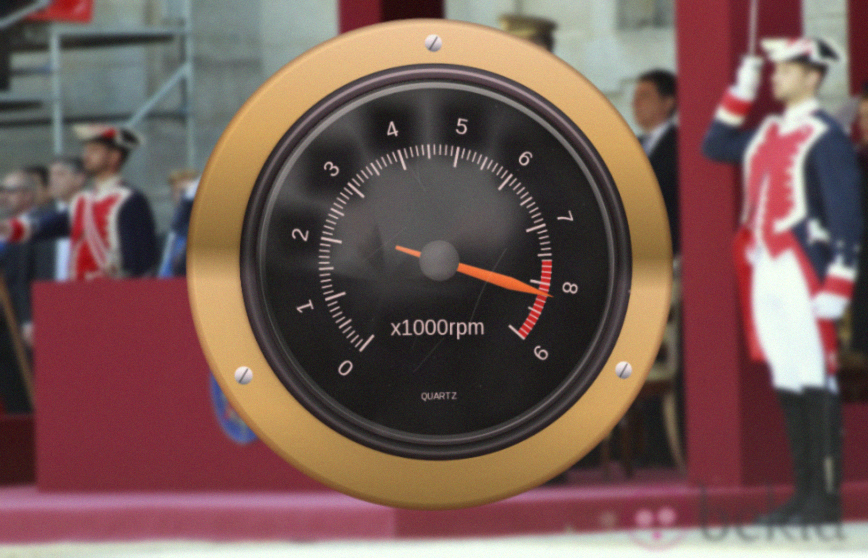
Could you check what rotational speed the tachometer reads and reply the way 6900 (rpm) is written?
8200 (rpm)
